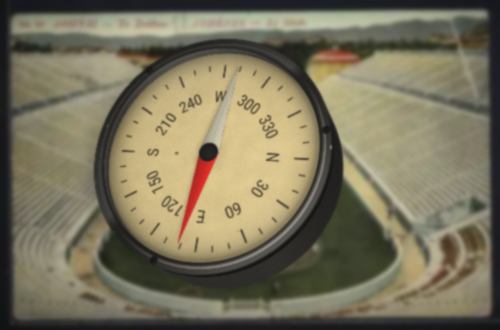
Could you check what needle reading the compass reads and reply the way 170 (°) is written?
100 (°)
